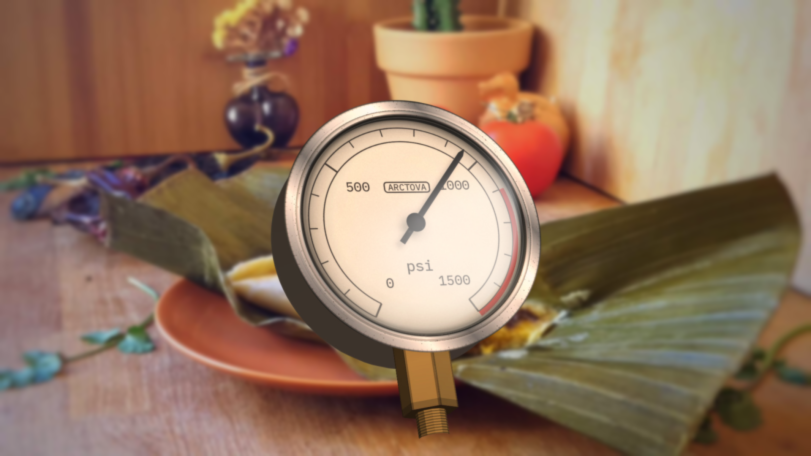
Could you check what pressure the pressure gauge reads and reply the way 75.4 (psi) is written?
950 (psi)
